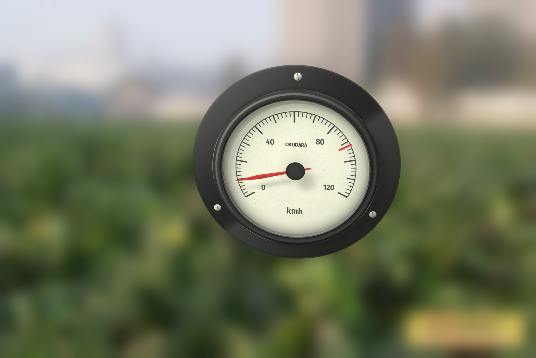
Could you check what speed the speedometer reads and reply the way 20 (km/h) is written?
10 (km/h)
